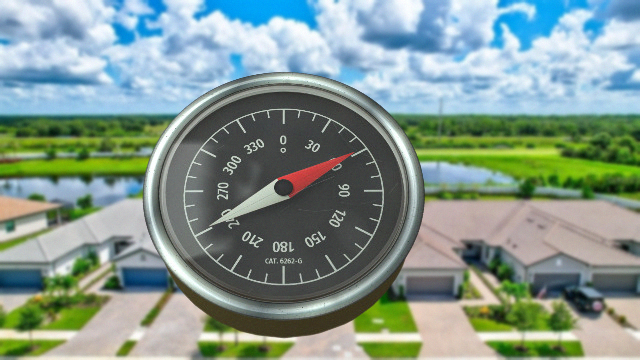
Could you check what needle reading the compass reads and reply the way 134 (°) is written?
60 (°)
